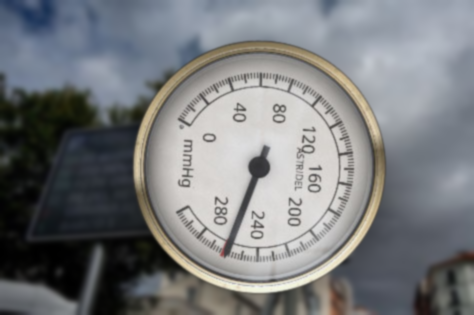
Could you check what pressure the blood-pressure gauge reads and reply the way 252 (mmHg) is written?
260 (mmHg)
